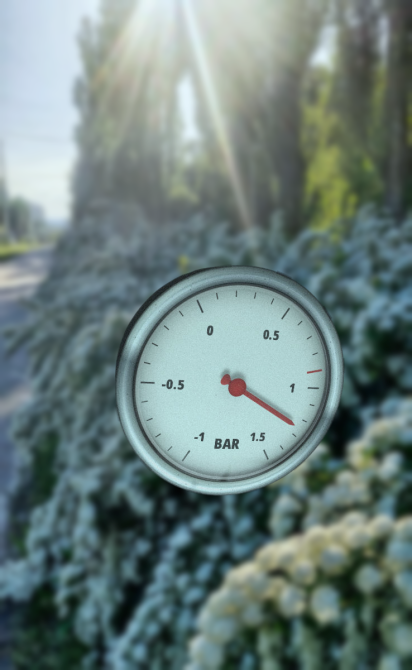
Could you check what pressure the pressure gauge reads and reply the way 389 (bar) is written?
1.25 (bar)
